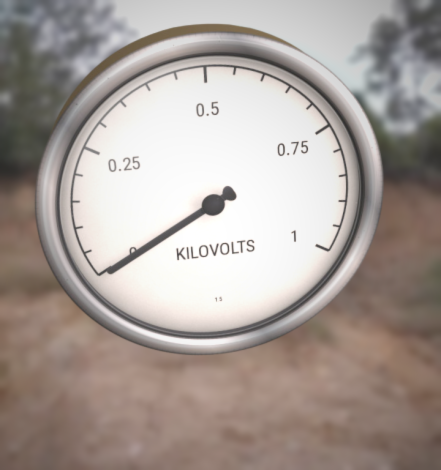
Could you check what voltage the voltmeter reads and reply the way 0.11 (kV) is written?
0 (kV)
